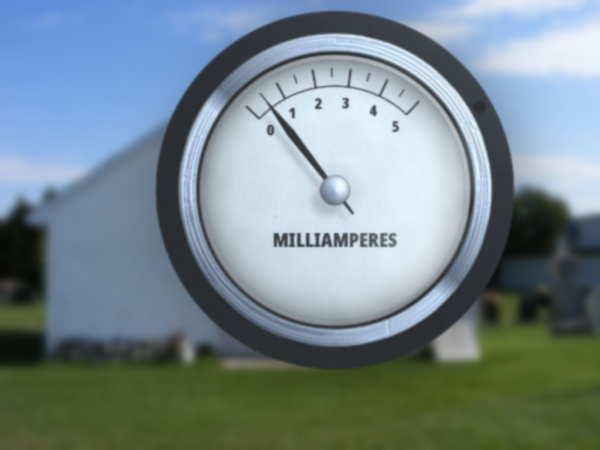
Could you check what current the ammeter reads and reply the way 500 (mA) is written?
0.5 (mA)
